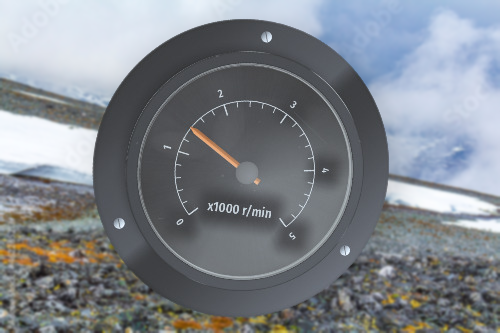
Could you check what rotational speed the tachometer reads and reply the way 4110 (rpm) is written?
1400 (rpm)
